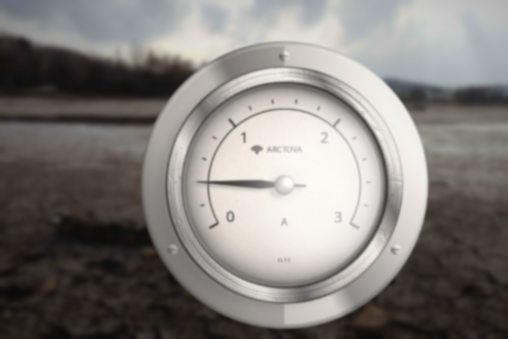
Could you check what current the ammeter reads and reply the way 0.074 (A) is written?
0.4 (A)
